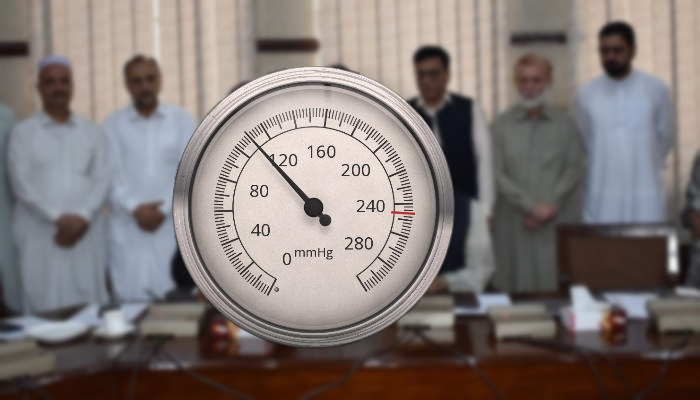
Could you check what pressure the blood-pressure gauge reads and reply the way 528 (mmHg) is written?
110 (mmHg)
